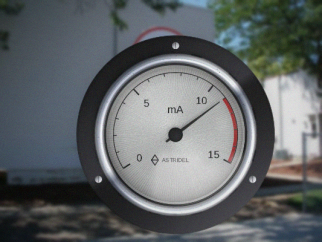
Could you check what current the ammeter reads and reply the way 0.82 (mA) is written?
11 (mA)
